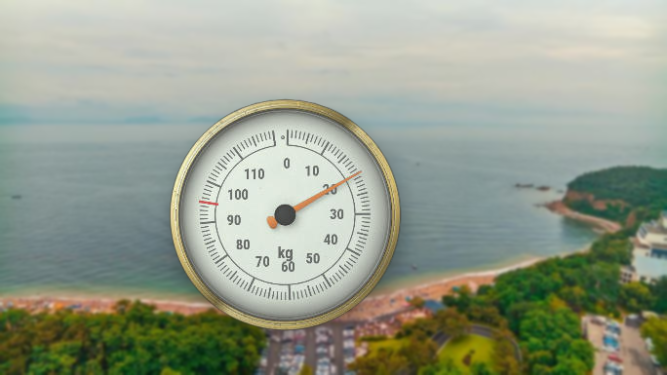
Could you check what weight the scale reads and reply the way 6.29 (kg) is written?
20 (kg)
